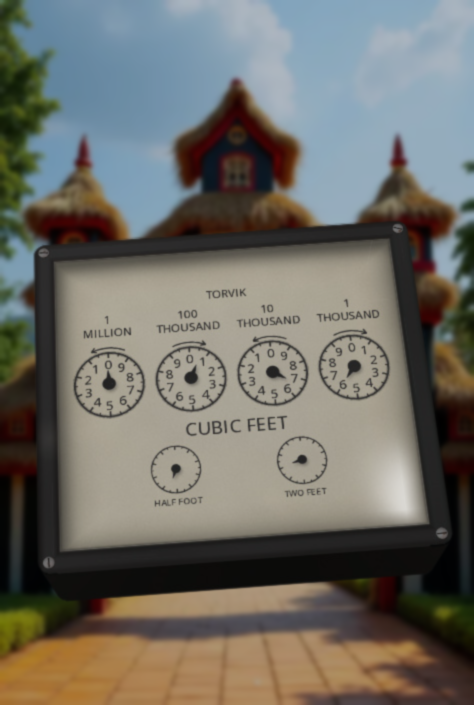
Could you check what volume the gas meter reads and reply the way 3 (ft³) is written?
6600 (ft³)
